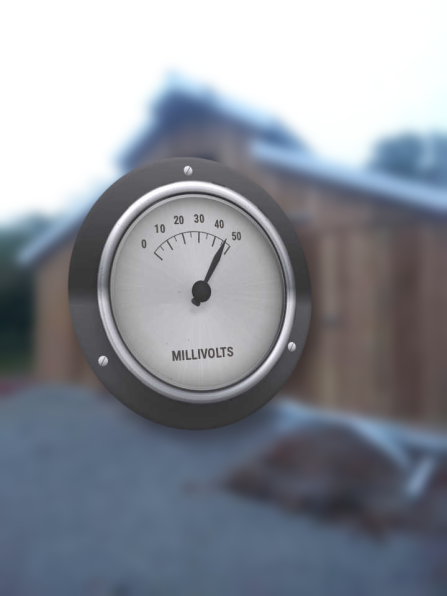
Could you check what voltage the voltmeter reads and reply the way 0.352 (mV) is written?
45 (mV)
